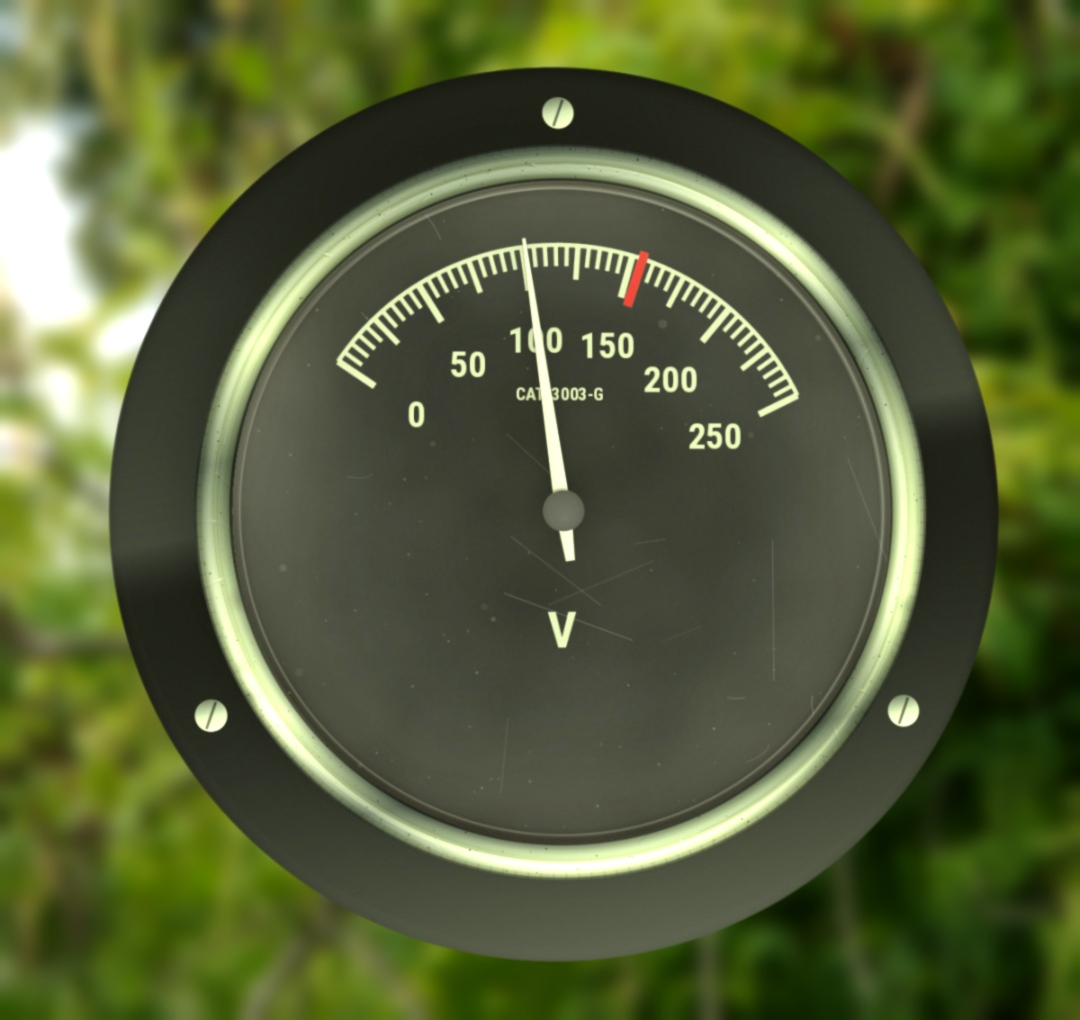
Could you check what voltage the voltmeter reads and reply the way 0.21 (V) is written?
100 (V)
